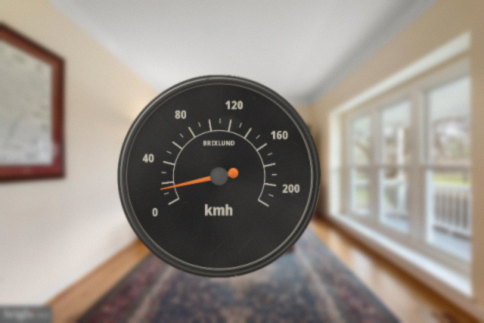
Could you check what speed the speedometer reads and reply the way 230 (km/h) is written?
15 (km/h)
